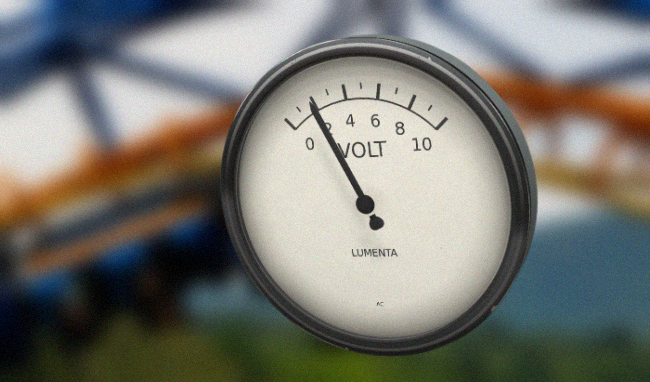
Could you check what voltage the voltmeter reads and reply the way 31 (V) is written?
2 (V)
